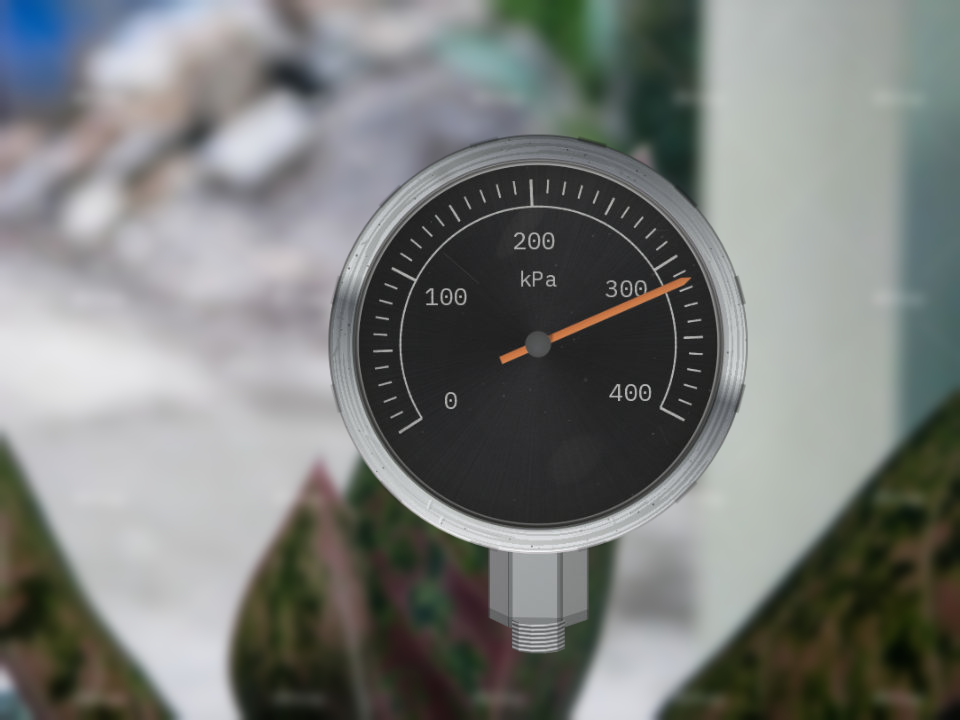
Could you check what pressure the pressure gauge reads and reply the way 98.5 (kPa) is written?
315 (kPa)
